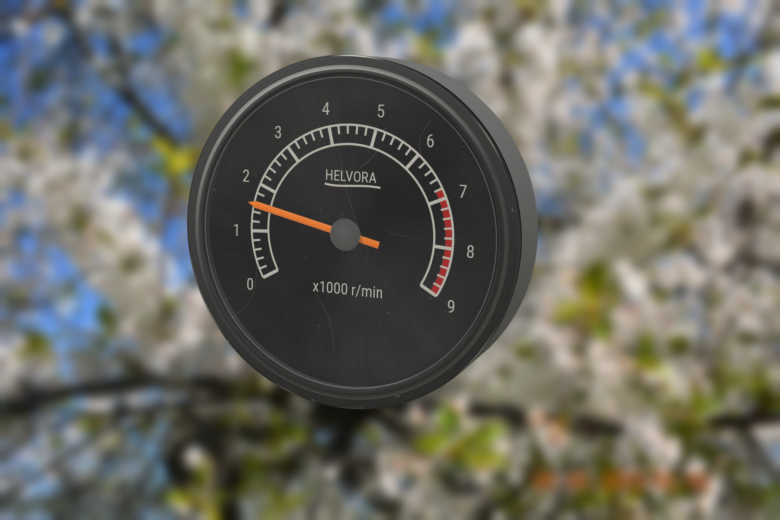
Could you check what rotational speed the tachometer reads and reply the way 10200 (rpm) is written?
1600 (rpm)
